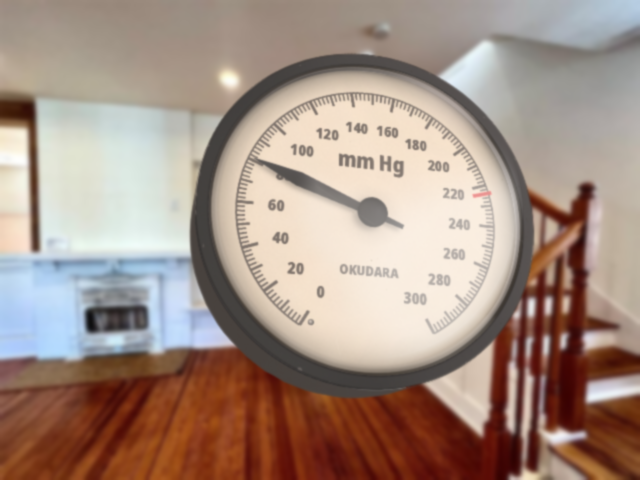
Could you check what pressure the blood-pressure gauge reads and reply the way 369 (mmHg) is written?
80 (mmHg)
